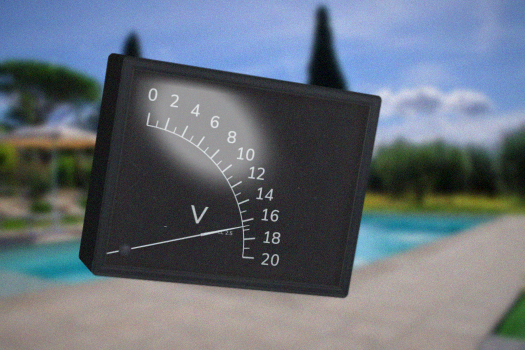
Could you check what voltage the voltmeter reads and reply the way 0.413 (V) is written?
16.5 (V)
